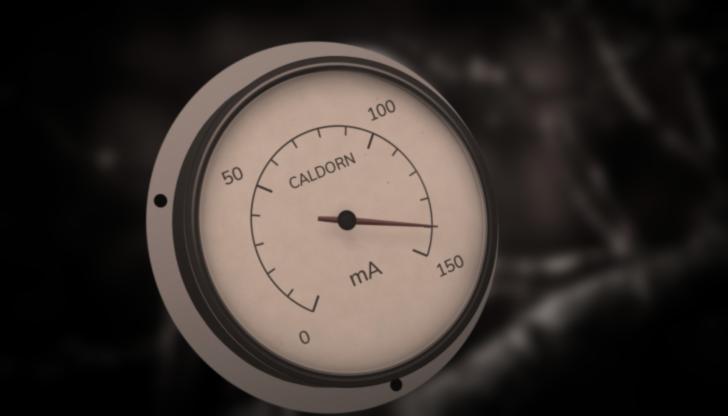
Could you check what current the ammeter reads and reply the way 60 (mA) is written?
140 (mA)
